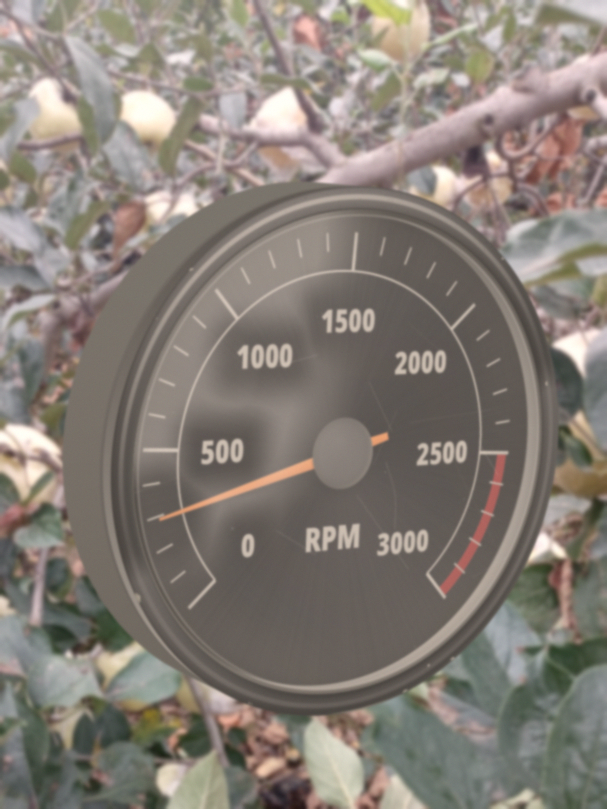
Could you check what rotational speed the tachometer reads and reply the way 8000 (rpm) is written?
300 (rpm)
